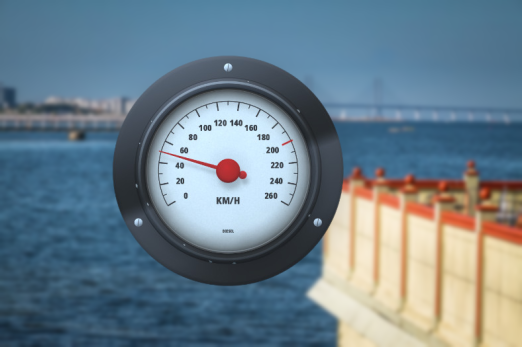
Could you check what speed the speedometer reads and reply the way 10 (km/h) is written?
50 (km/h)
